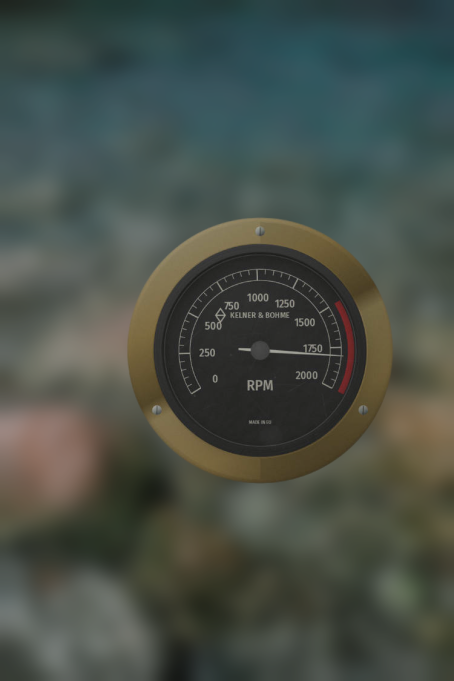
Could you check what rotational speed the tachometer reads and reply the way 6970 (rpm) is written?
1800 (rpm)
